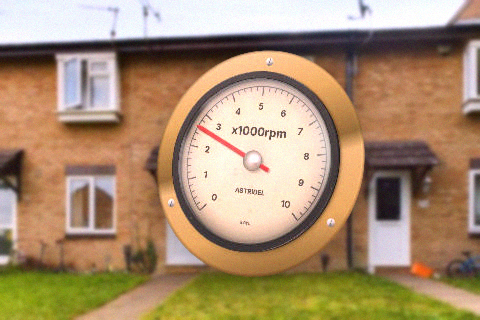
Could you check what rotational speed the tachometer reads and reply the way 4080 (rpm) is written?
2600 (rpm)
